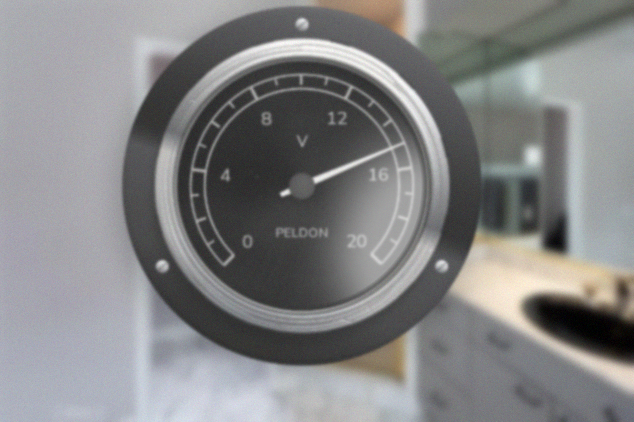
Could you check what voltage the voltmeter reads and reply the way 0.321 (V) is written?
15 (V)
